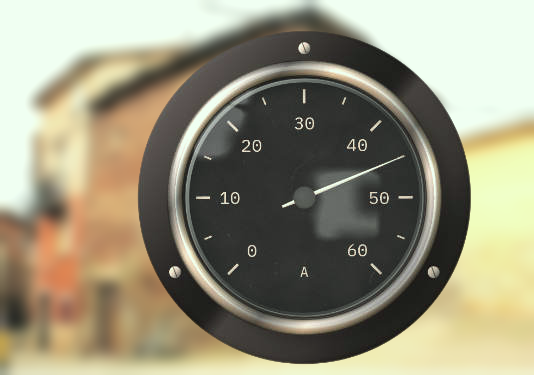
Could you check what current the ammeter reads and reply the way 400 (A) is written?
45 (A)
